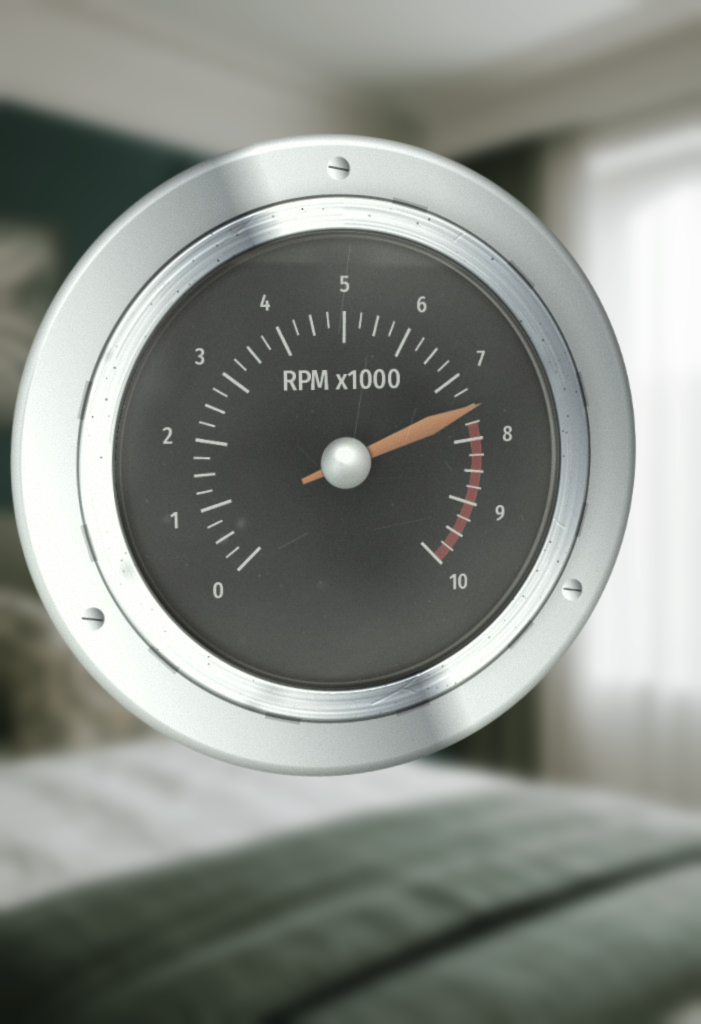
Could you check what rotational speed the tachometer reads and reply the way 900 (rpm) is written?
7500 (rpm)
